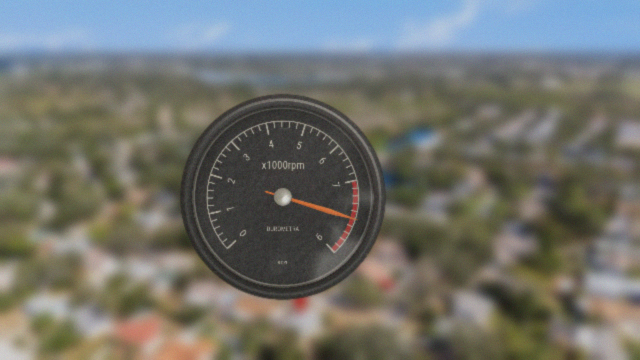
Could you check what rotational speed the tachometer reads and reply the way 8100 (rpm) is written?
8000 (rpm)
